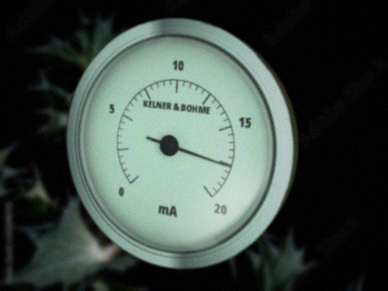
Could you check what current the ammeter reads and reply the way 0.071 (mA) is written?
17.5 (mA)
